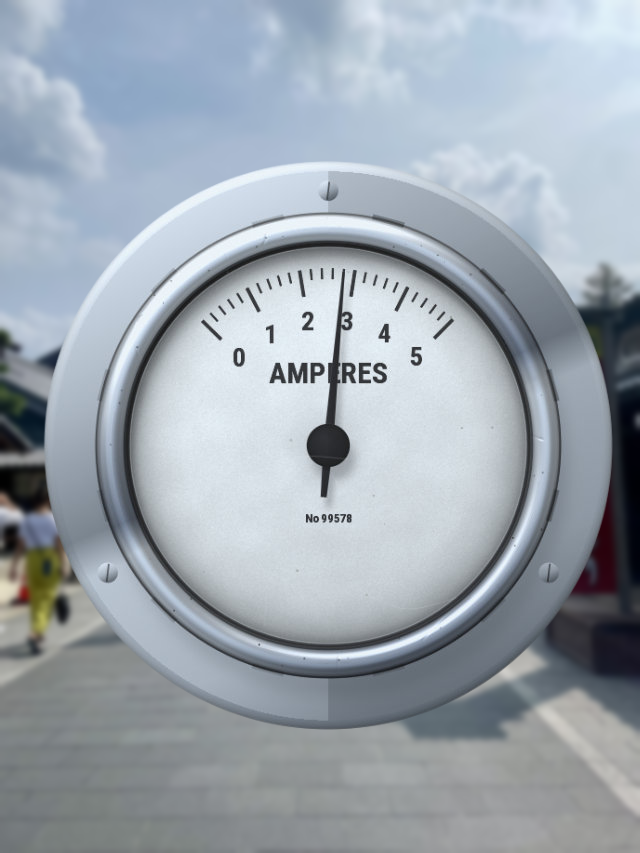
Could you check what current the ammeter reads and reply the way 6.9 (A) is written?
2.8 (A)
